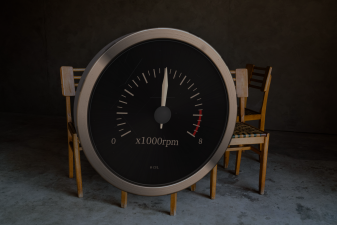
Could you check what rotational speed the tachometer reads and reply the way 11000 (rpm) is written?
4000 (rpm)
